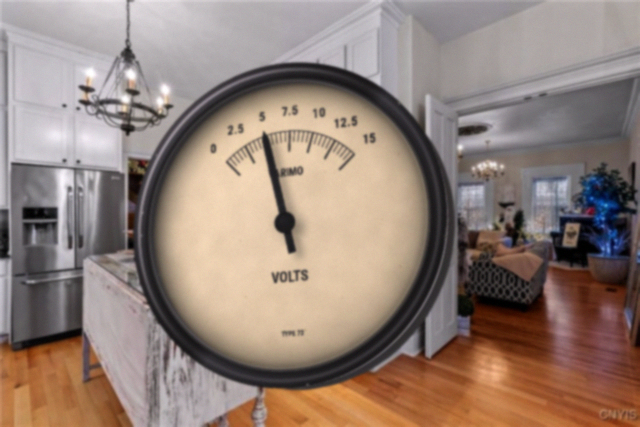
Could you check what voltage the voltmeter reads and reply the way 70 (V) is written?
5 (V)
